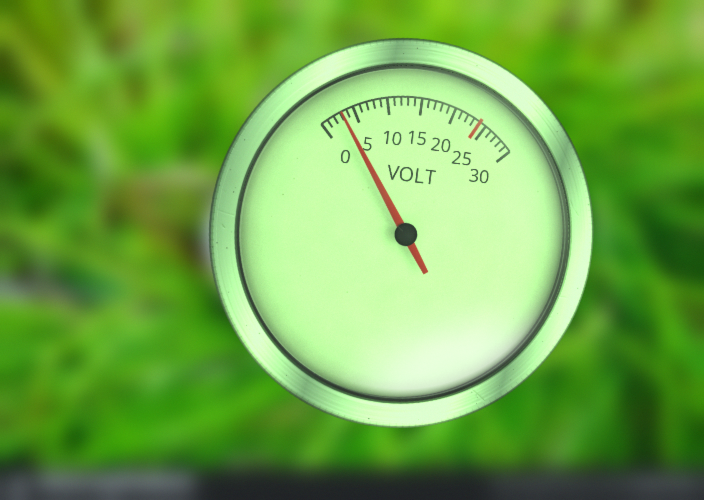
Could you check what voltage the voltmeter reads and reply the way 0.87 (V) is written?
3 (V)
